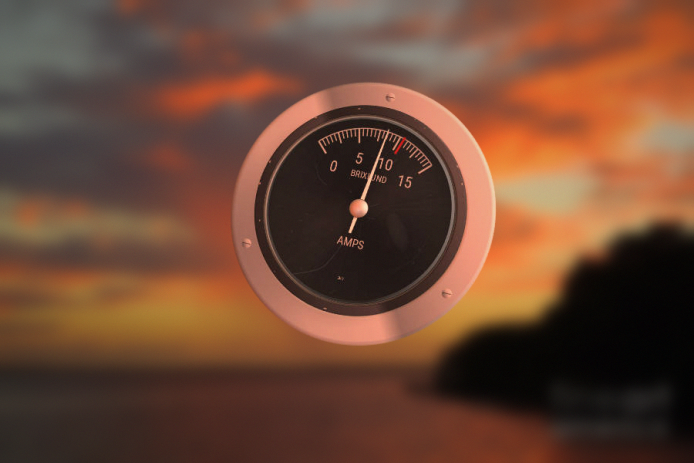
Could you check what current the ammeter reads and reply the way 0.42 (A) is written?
8.5 (A)
